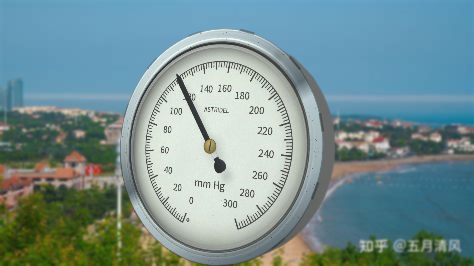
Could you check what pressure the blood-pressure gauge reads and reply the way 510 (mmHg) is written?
120 (mmHg)
